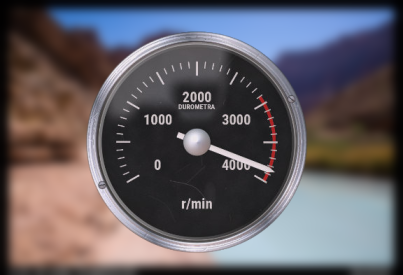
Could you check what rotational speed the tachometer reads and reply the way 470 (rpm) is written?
3850 (rpm)
